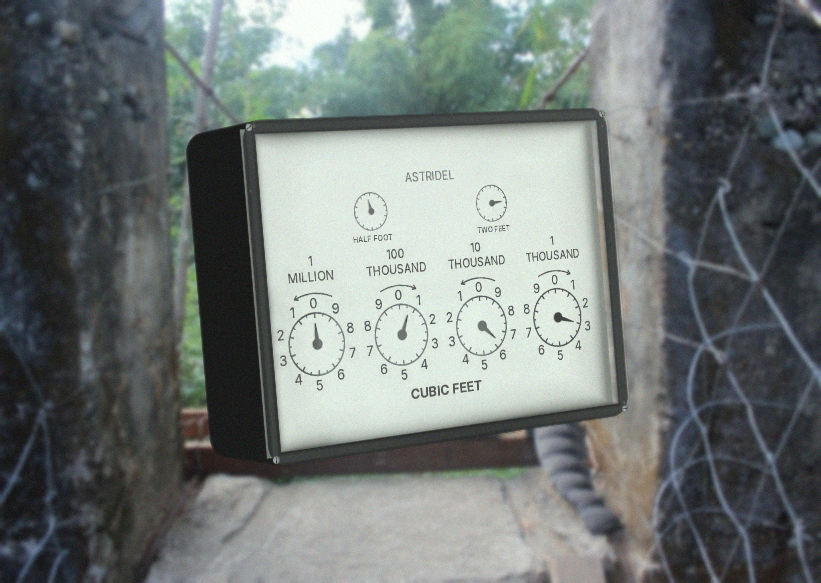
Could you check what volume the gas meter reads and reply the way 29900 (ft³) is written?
6300 (ft³)
